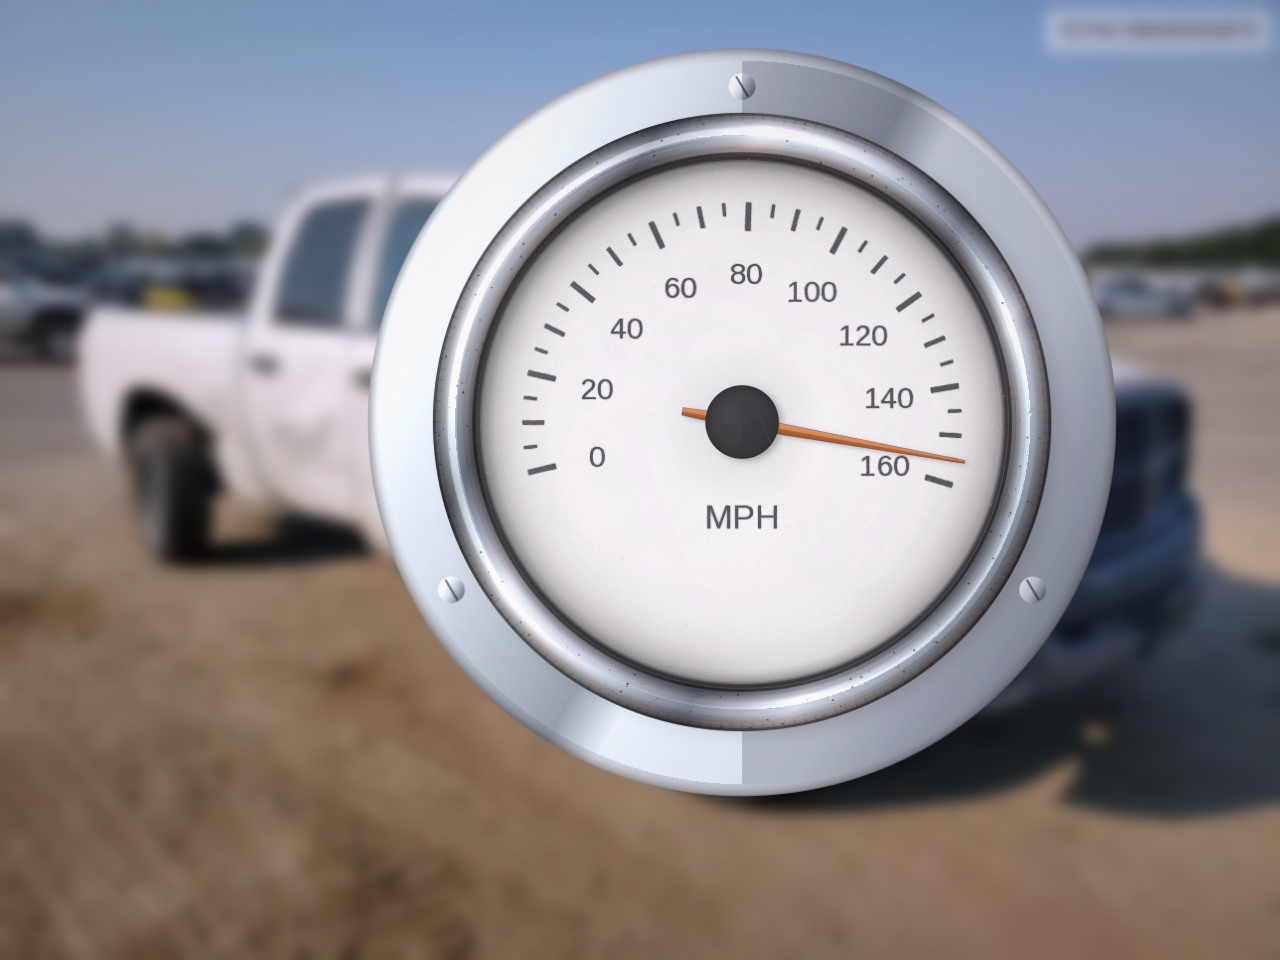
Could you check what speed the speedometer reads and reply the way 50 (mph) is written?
155 (mph)
